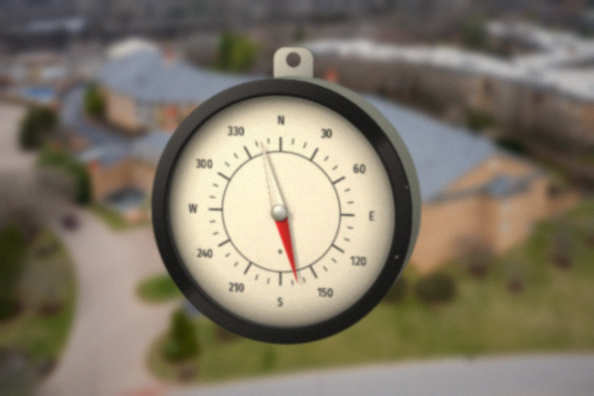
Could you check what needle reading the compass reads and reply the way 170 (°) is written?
165 (°)
